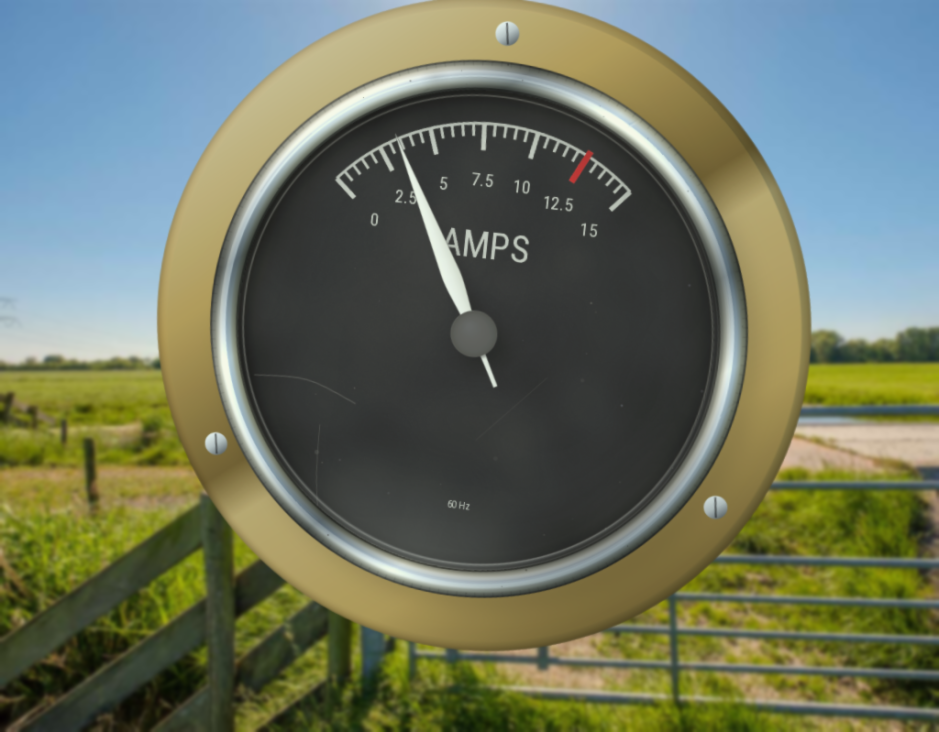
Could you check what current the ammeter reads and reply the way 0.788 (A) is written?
3.5 (A)
